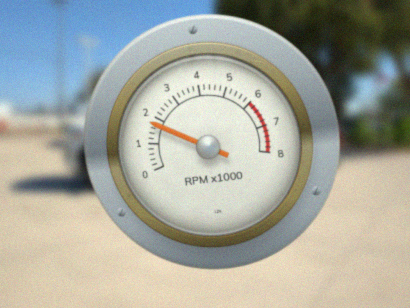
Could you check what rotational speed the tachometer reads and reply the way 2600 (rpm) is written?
1800 (rpm)
